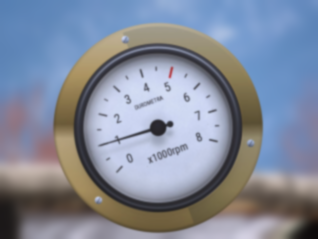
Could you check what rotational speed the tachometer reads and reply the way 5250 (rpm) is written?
1000 (rpm)
